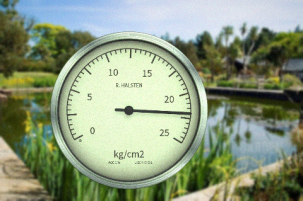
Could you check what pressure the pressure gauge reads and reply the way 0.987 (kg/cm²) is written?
22 (kg/cm²)
